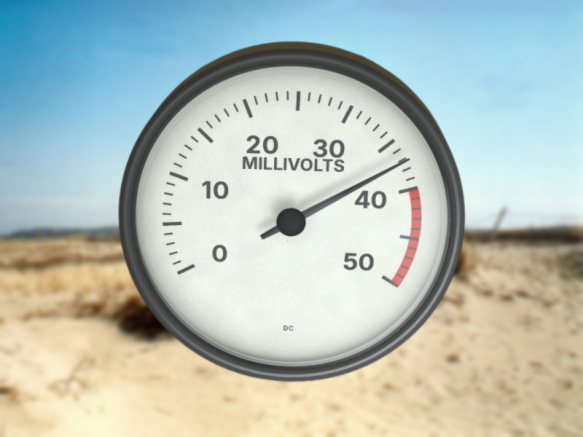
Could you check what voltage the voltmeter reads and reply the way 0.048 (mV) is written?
37 (mV)
